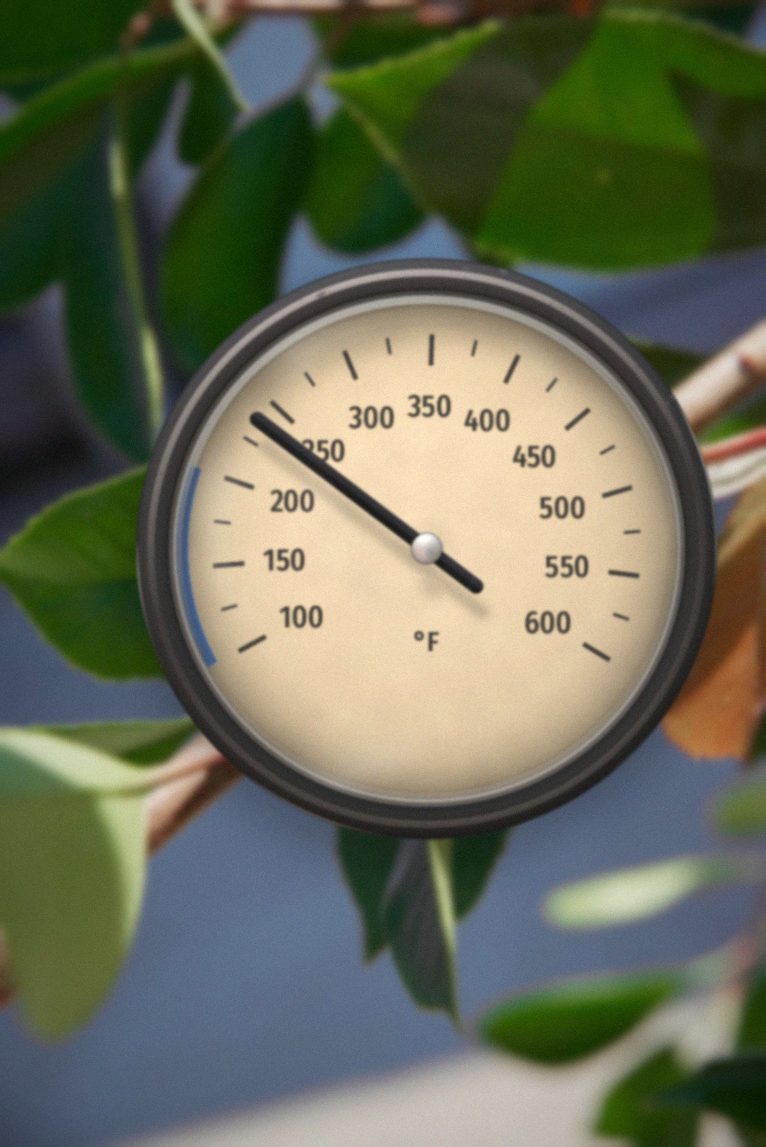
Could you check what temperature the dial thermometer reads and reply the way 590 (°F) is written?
237.5 (°F)
